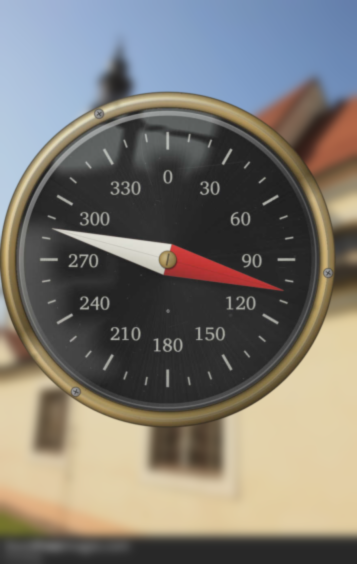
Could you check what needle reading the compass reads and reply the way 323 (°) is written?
105 (°)
